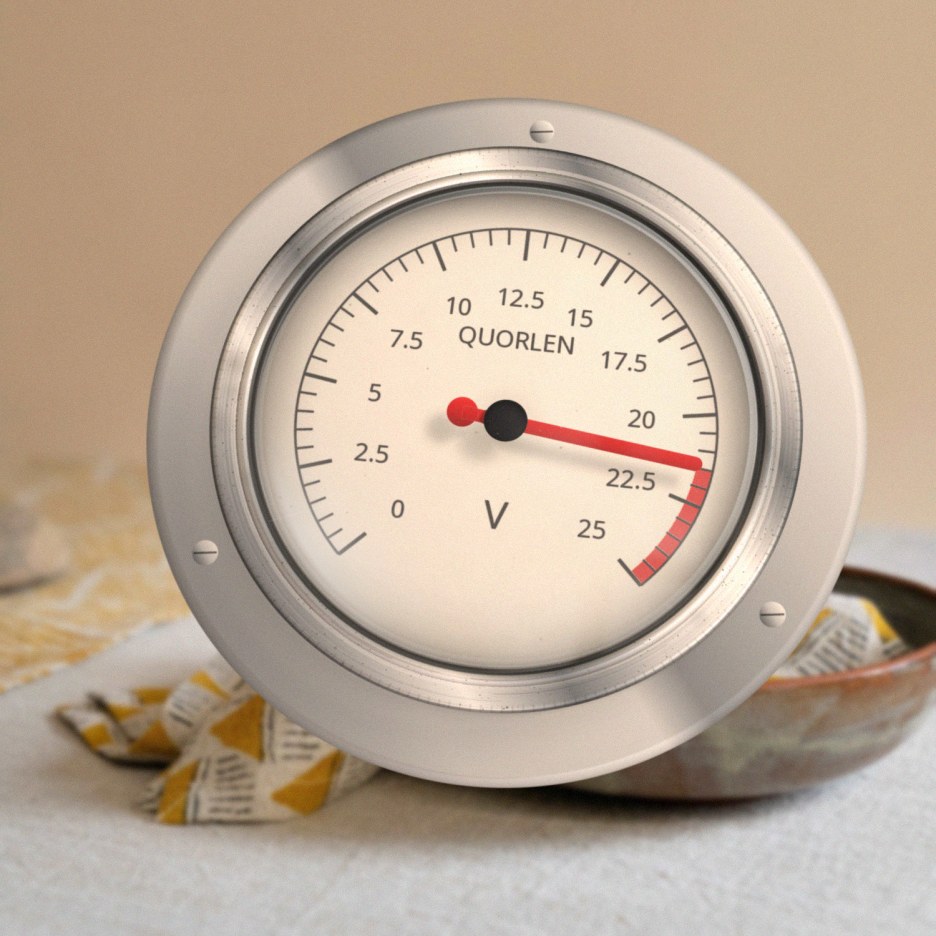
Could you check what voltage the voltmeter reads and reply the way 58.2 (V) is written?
21.5 (V)
